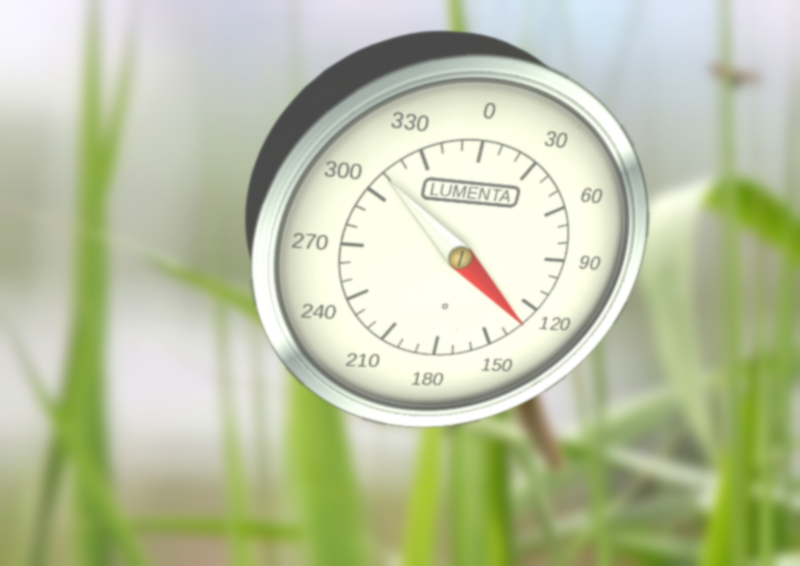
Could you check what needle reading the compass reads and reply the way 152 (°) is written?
130 (°)
